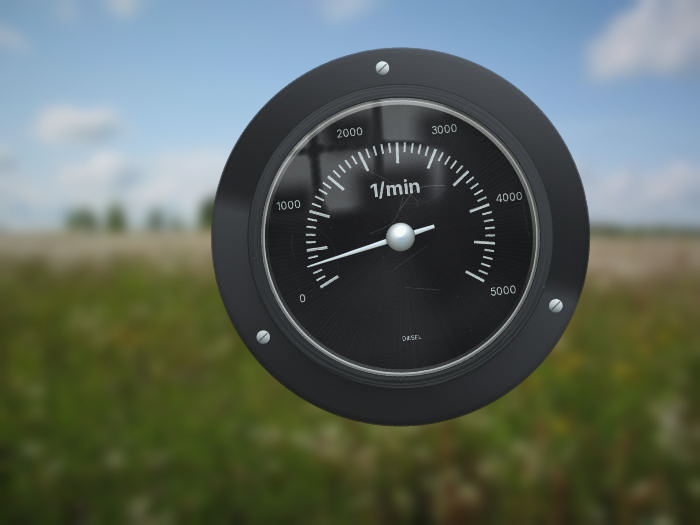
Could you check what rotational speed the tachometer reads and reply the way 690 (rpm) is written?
300 (rpm)
